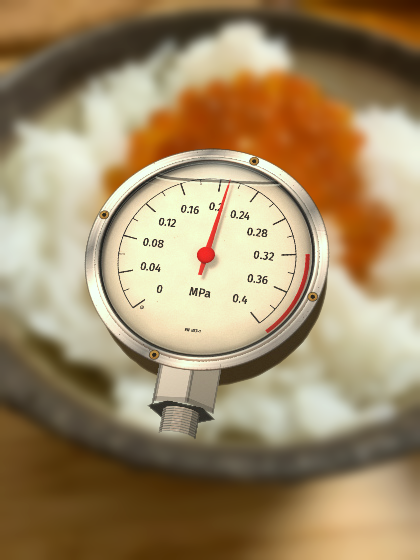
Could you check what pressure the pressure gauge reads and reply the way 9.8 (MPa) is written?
0.21 (MPa)
